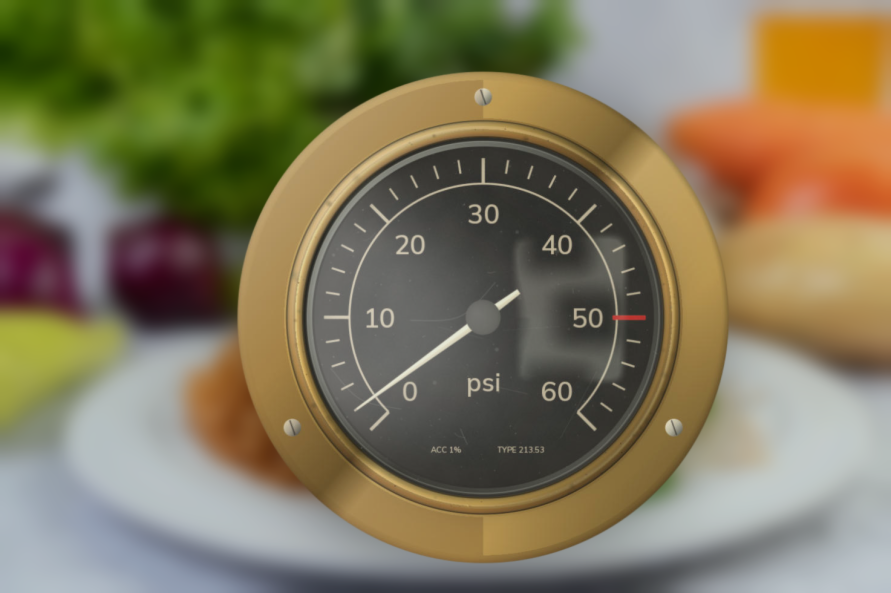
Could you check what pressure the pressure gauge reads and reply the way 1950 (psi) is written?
2 (psi)
